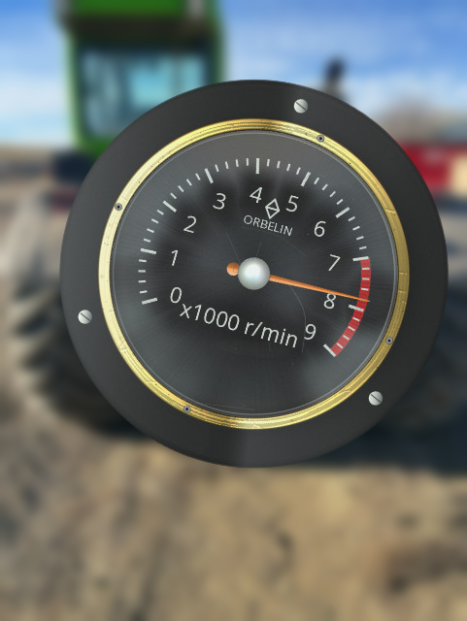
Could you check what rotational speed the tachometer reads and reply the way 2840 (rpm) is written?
7800 (rpm)
